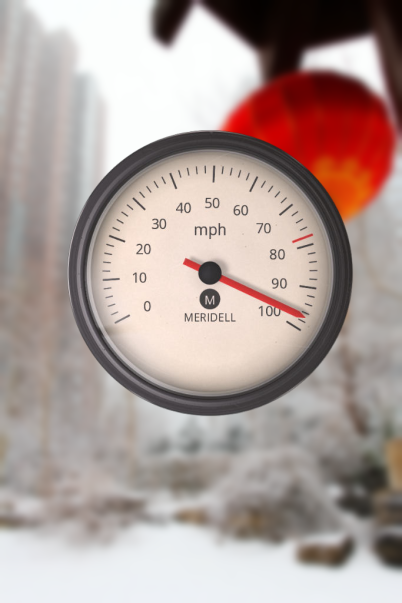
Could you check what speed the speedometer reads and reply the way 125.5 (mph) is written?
97 (mph)
